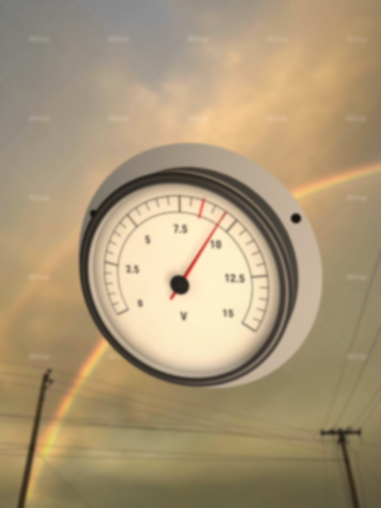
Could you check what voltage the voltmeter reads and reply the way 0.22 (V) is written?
9.5 (V)
